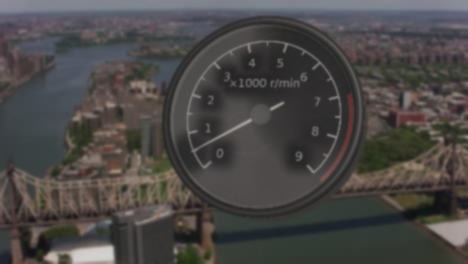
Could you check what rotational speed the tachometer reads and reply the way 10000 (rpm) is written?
500 (rpm)
